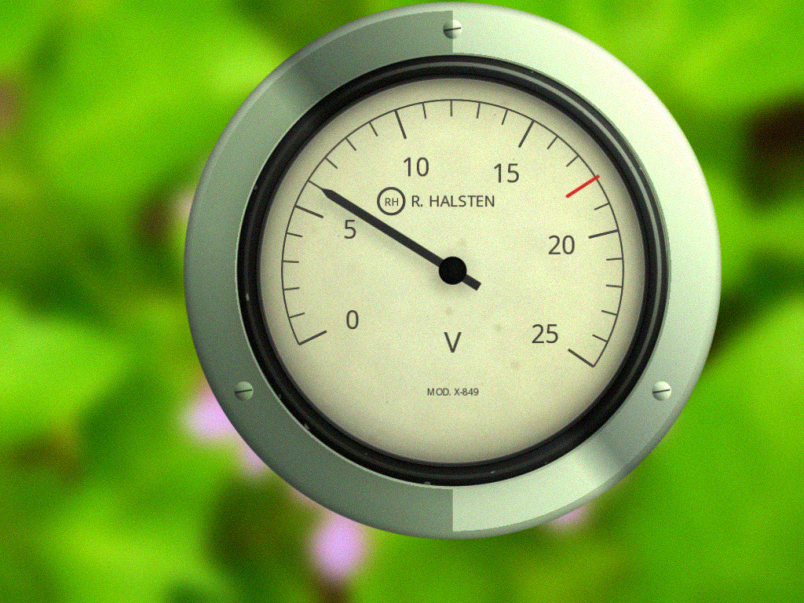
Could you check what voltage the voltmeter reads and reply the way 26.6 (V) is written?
6 (V)
